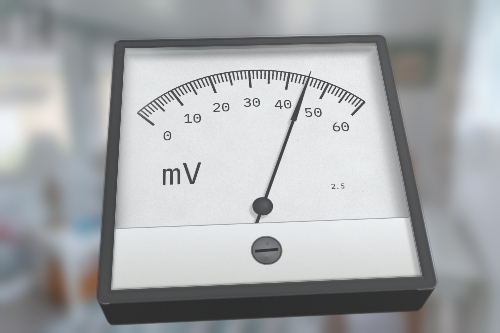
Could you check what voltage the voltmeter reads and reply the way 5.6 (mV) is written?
45 (mV)
